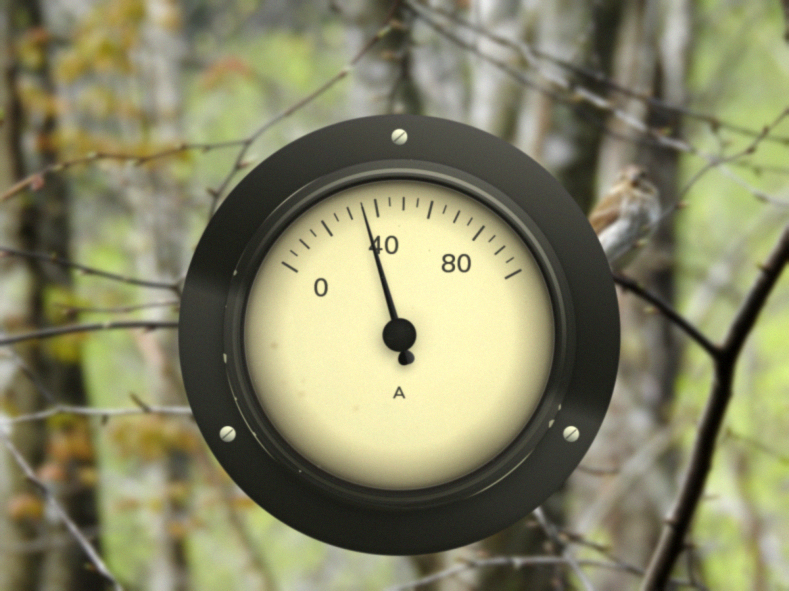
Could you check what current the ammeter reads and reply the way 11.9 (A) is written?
35 (A)
